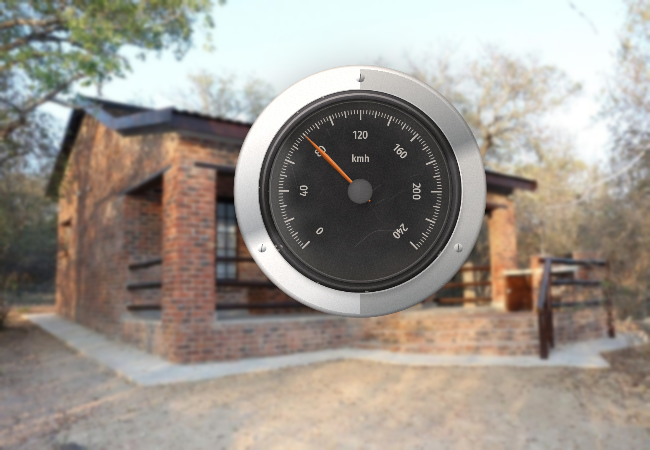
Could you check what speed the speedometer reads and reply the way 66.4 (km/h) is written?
80 (km/h)
